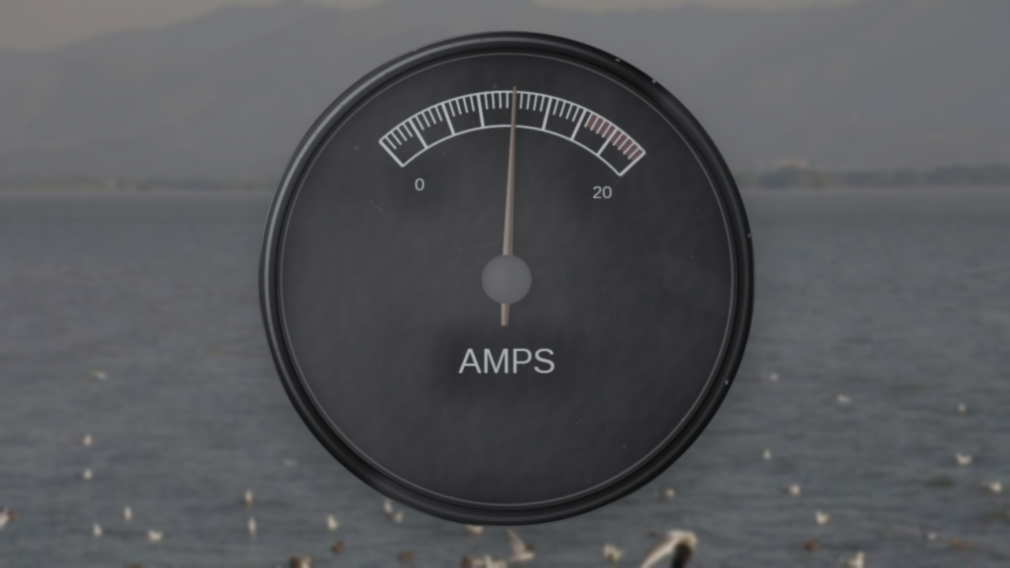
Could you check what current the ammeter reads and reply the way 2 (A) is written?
10 (A)
